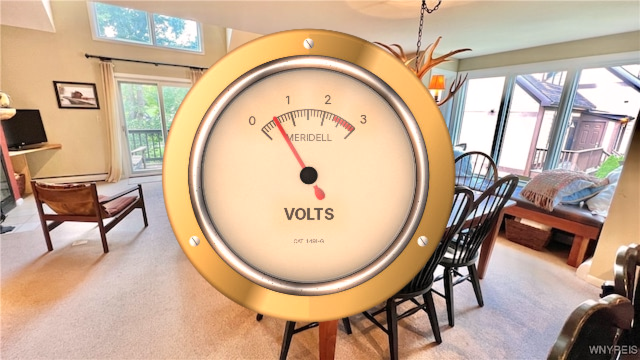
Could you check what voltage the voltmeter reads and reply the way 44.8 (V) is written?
0.5 (V)
